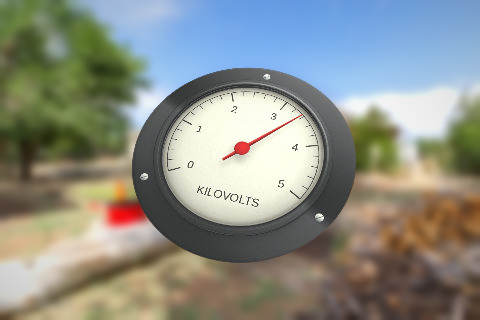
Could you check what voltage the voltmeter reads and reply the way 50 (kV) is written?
3.4 (kV)
